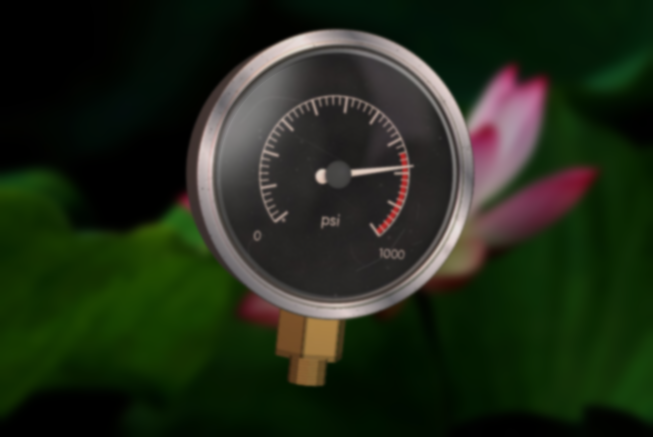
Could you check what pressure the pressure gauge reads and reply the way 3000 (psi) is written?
780 (psi)
